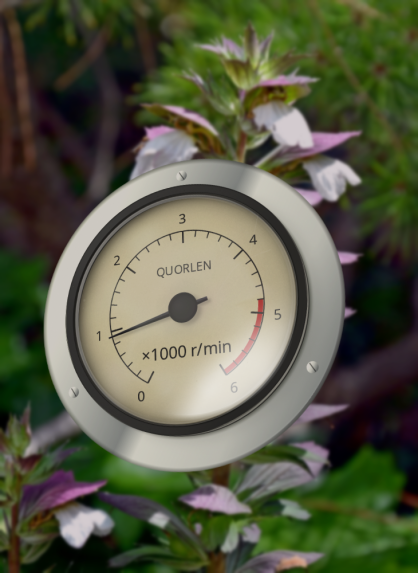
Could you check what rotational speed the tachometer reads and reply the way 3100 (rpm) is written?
900 (rpm)
